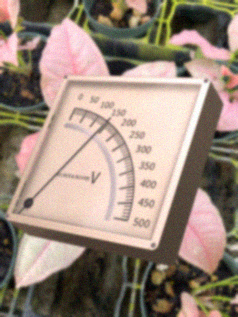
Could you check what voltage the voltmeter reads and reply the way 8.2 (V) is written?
150 (V)
